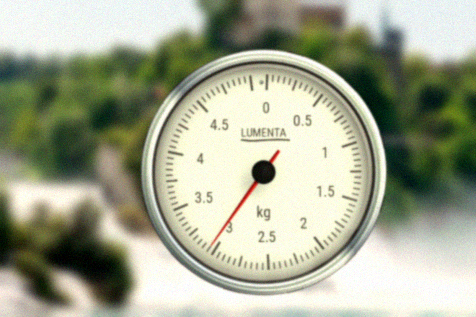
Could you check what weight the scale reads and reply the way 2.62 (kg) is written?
3.05 (kg)
